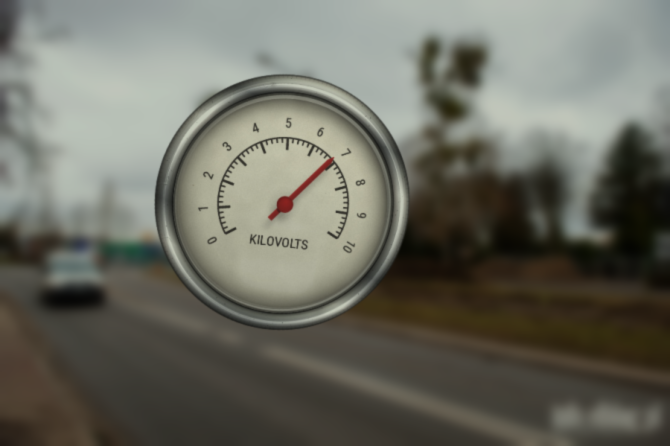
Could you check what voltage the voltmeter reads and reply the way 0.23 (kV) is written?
6.8 (kV)
